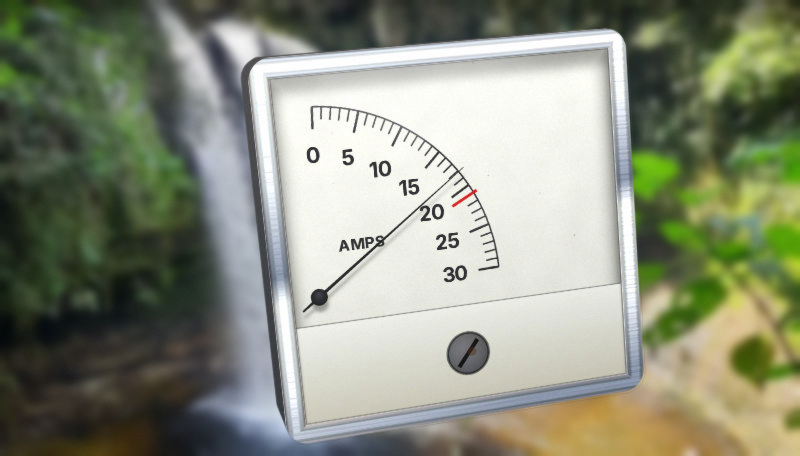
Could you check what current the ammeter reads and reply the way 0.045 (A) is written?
18 (A)
